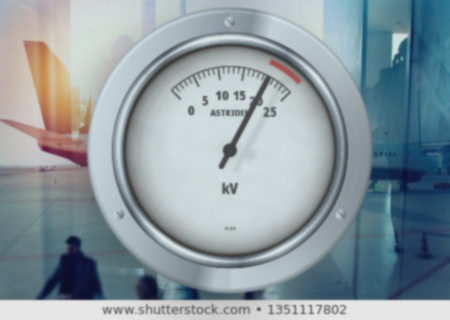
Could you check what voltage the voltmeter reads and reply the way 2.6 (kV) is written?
20 (kV)
